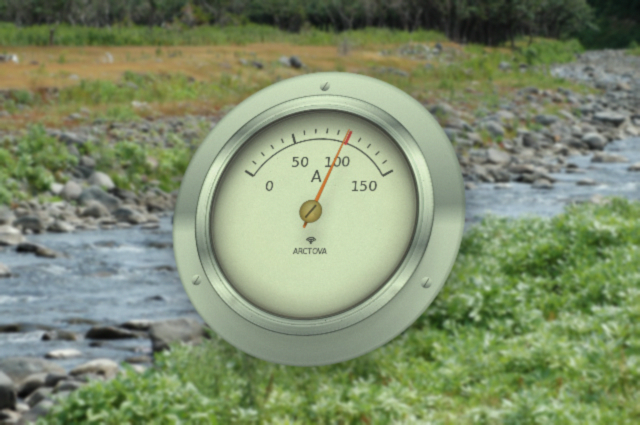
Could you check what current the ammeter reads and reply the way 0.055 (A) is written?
100 (A)
